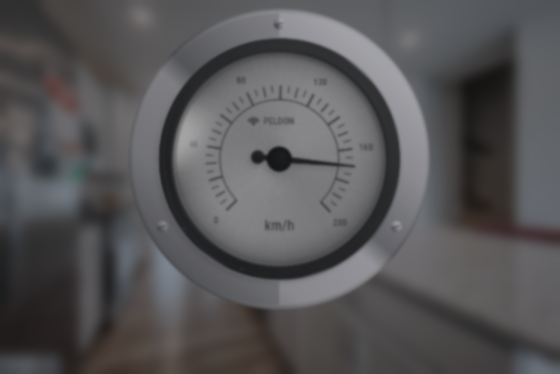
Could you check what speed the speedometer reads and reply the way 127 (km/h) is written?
170 (km/h)
